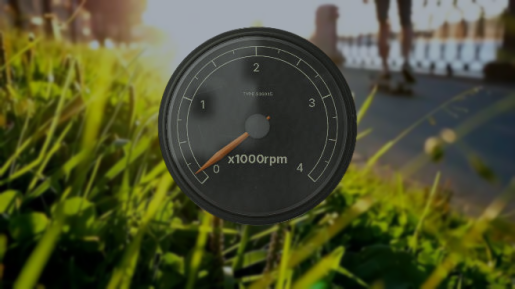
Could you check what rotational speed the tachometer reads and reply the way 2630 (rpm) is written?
125 (rpm)
